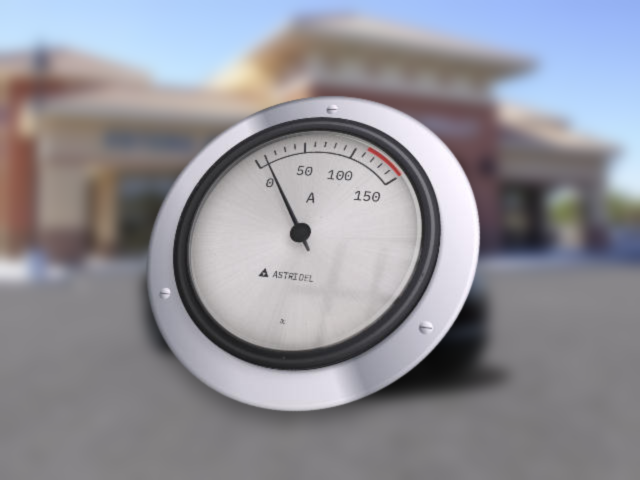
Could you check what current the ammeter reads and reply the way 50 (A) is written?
10 (A)
